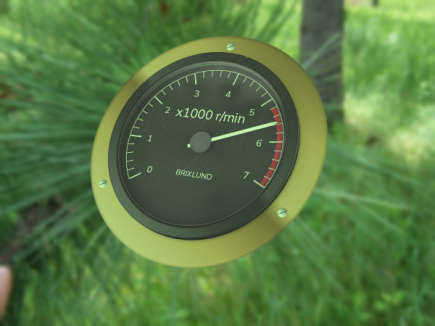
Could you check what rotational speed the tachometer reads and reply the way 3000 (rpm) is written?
5600 (rpm)
